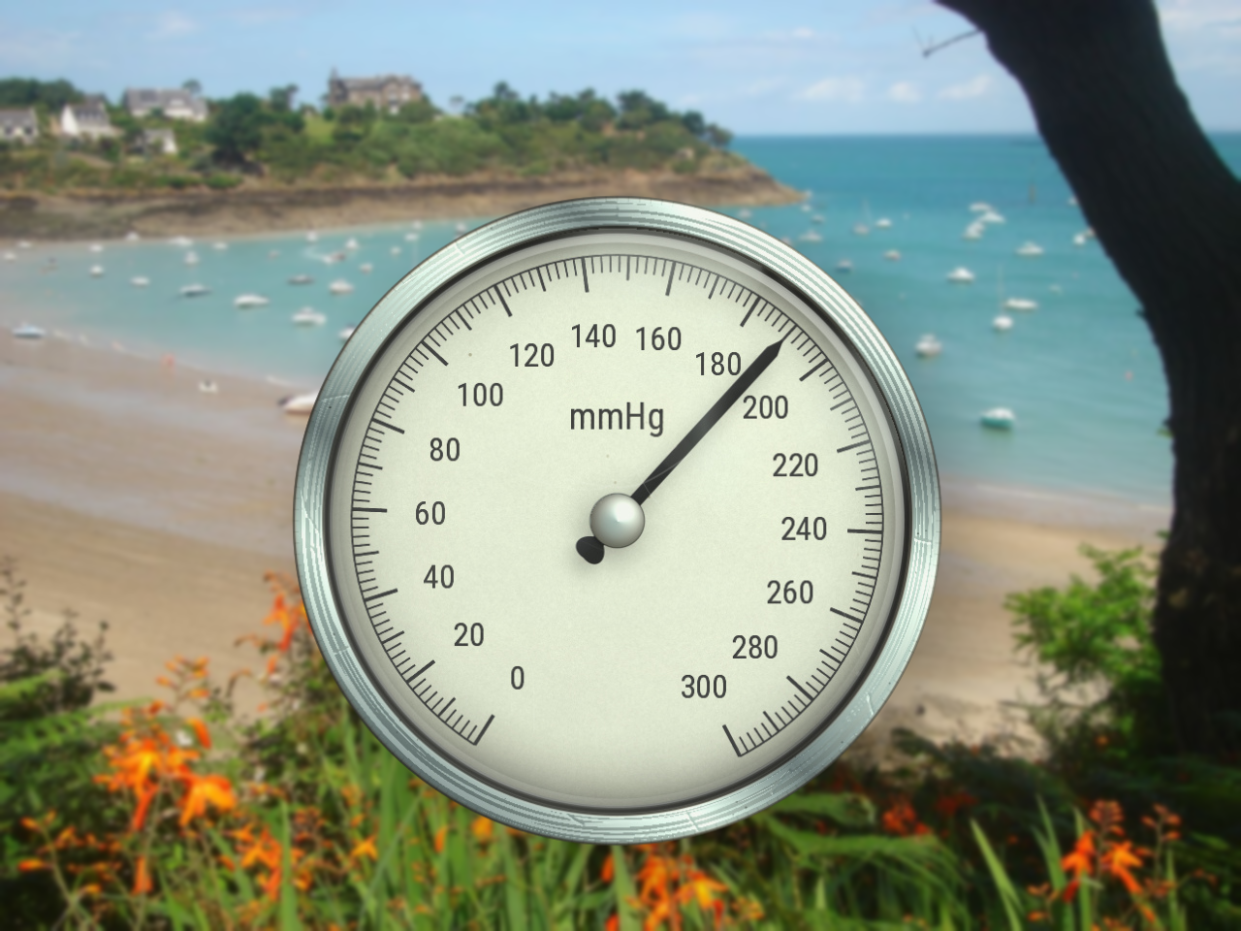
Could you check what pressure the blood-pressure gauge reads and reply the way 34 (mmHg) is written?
190 (mmHg)
